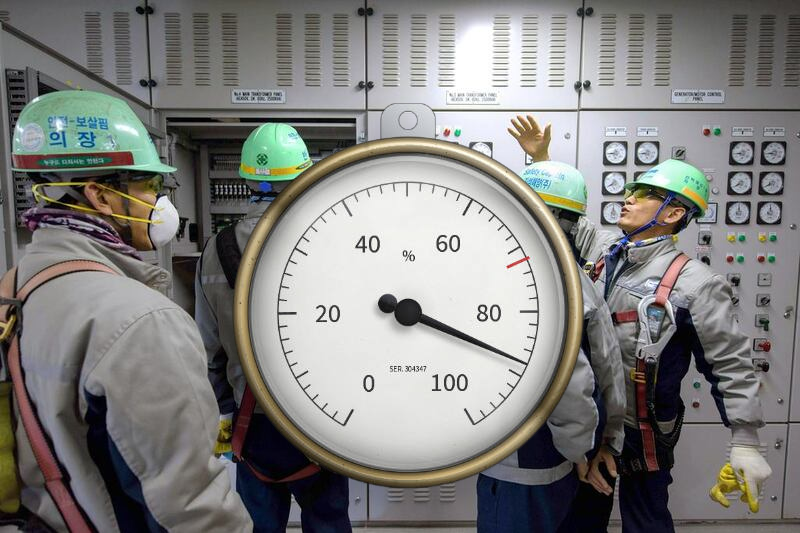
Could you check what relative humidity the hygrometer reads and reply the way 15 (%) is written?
88 (%)
